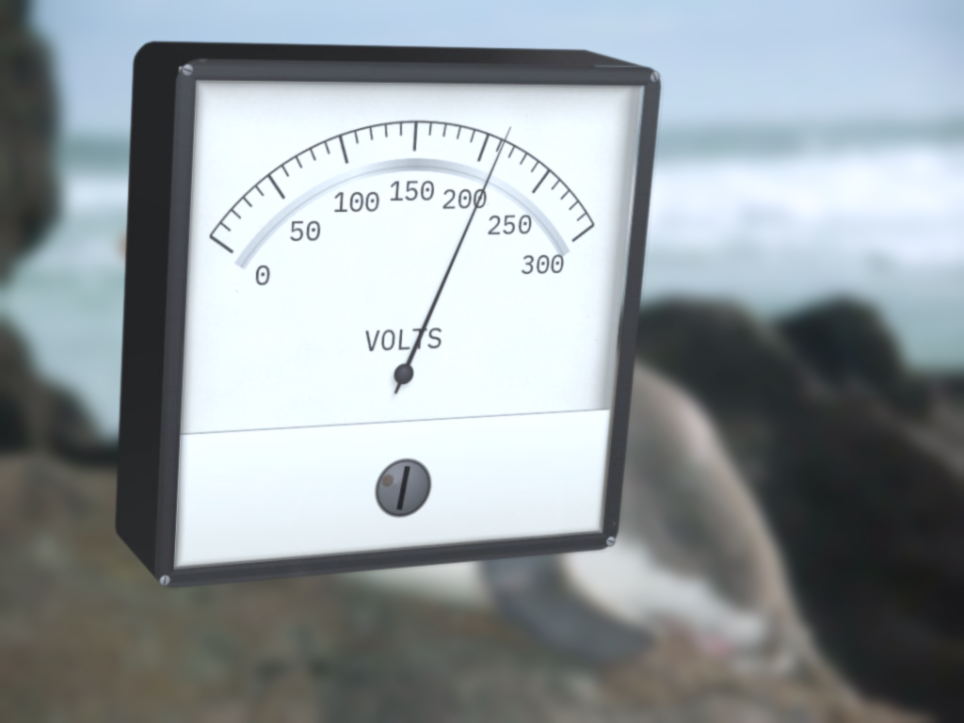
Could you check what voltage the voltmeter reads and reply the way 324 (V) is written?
210 (V)
